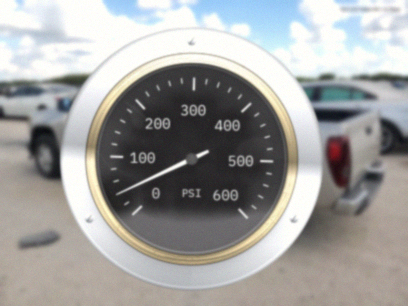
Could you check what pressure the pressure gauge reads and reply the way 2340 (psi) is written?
40 (psi)
